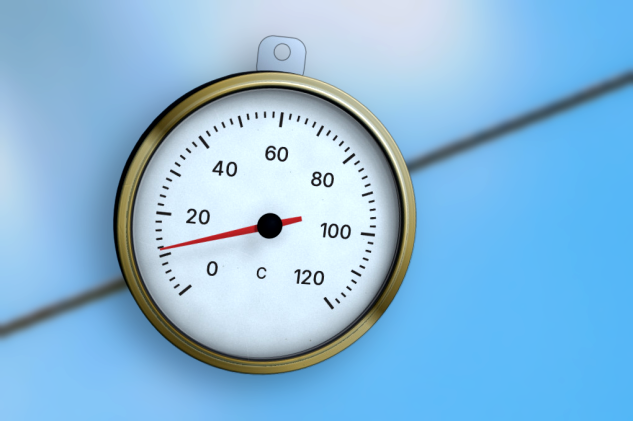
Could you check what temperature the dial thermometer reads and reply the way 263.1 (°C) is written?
12 (°C)
